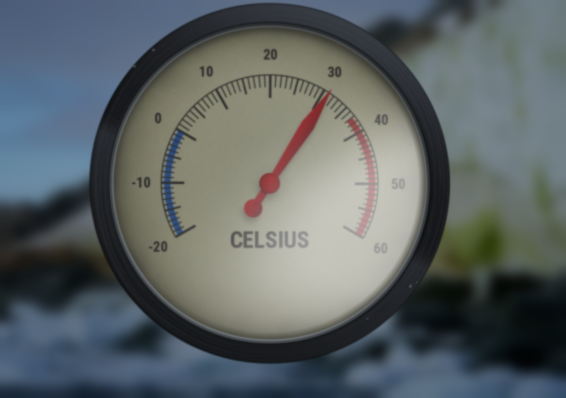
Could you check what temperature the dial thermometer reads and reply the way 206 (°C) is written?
31 (°C)
